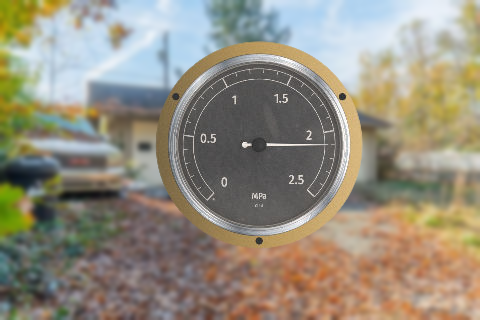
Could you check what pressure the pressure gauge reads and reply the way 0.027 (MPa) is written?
2.1 (MPa)
